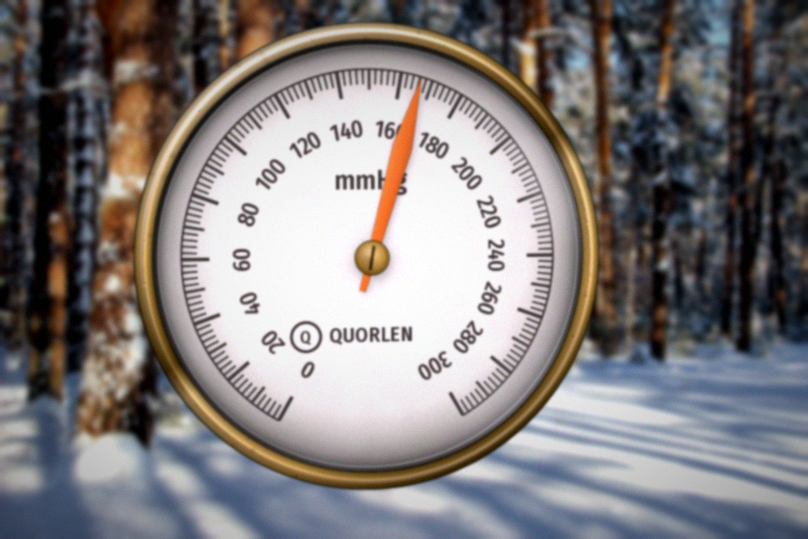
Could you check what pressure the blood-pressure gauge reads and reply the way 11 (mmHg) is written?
166 (mmHg)
